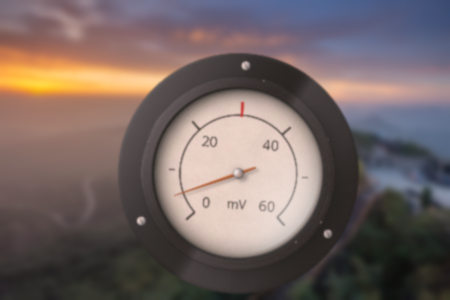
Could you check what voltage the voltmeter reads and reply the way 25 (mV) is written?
5 (mV)
